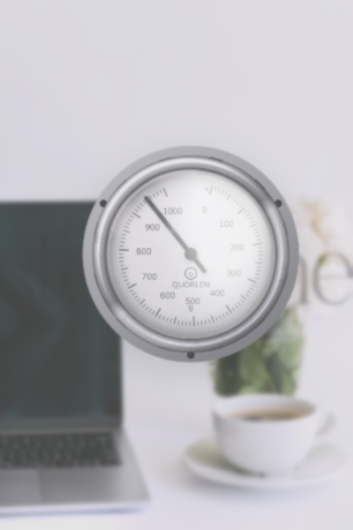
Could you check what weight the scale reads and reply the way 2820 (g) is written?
950 (g)
